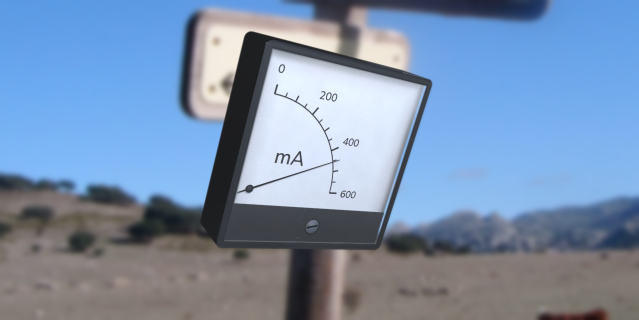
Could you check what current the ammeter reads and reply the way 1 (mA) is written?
450 (mA)
